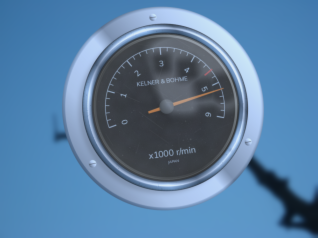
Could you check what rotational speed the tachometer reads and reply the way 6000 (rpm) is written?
5200 (rpm)
